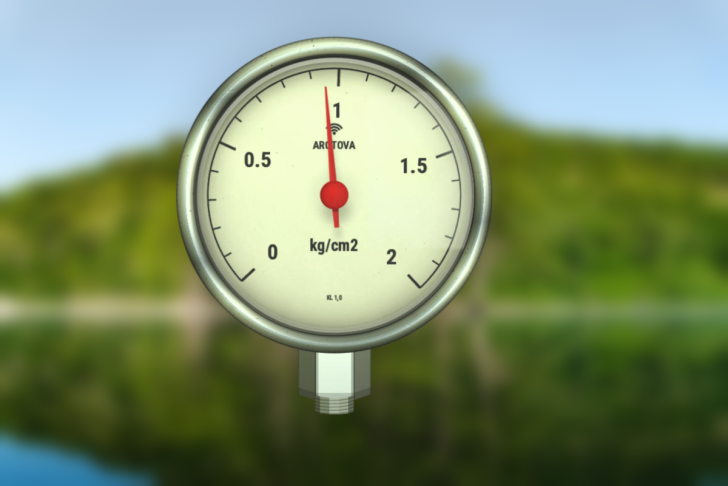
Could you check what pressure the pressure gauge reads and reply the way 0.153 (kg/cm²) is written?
0.95 (kg/cm²)
